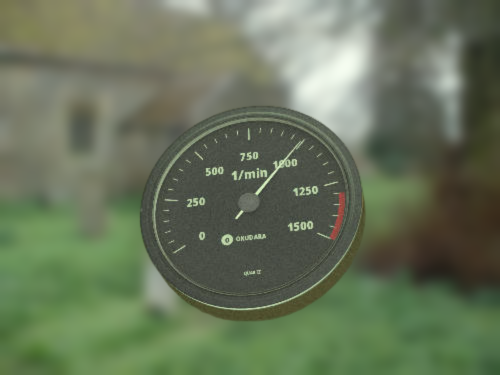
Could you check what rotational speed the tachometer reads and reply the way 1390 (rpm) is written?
1000 (rpm)
